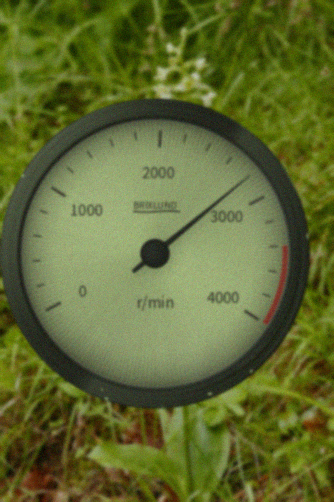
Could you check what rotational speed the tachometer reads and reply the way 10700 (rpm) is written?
2800 (rpm)
